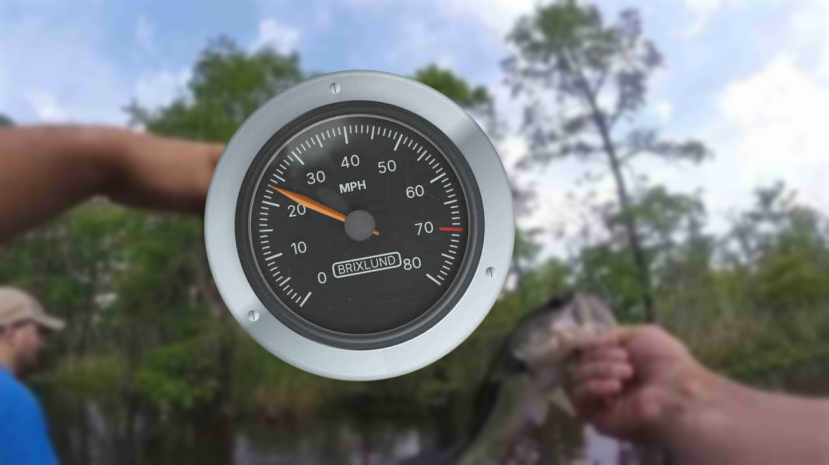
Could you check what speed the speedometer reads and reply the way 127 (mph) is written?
23 (mph)
